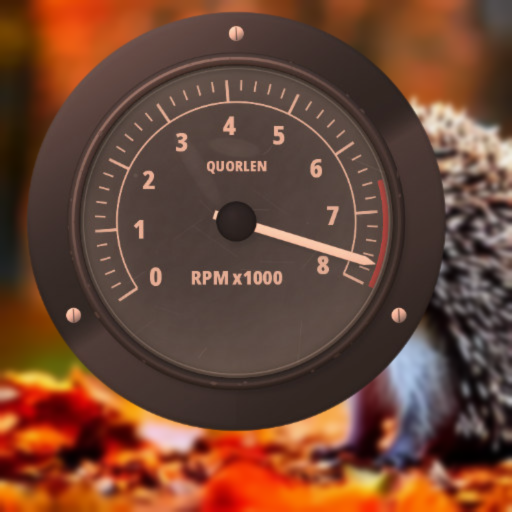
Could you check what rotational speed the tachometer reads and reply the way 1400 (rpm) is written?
7700 (rpm)
